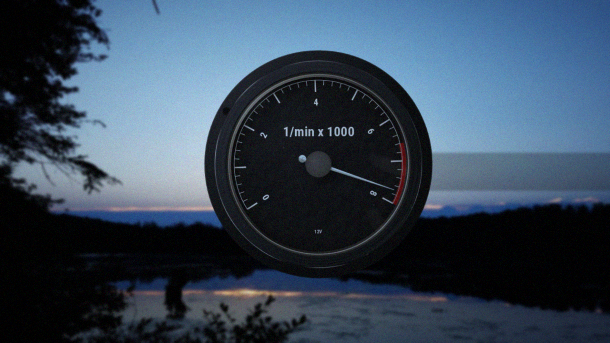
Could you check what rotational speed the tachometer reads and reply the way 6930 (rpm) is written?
7700 (rpm)
